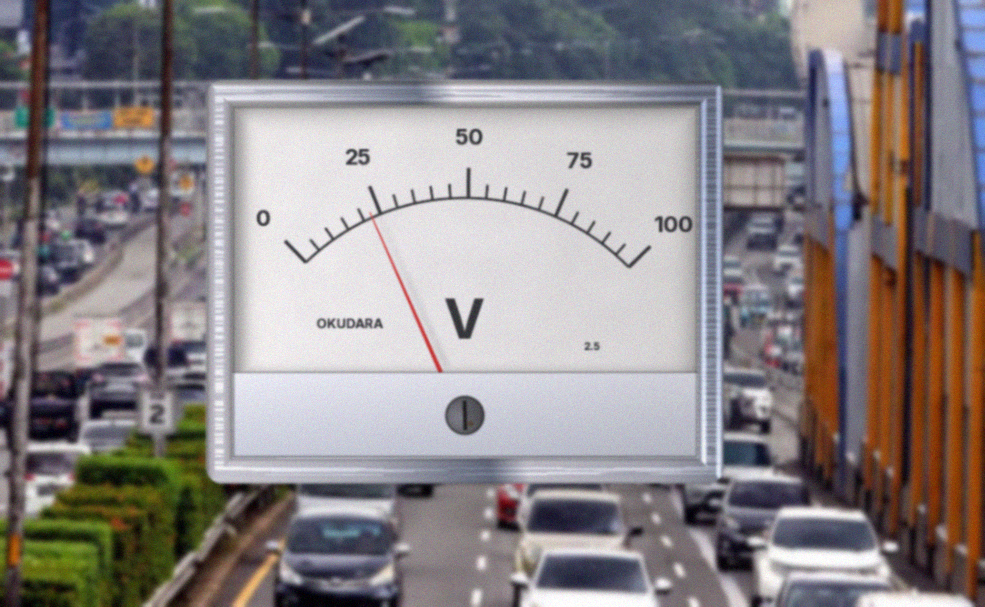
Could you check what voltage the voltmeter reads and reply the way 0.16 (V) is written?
22.5 (V)
